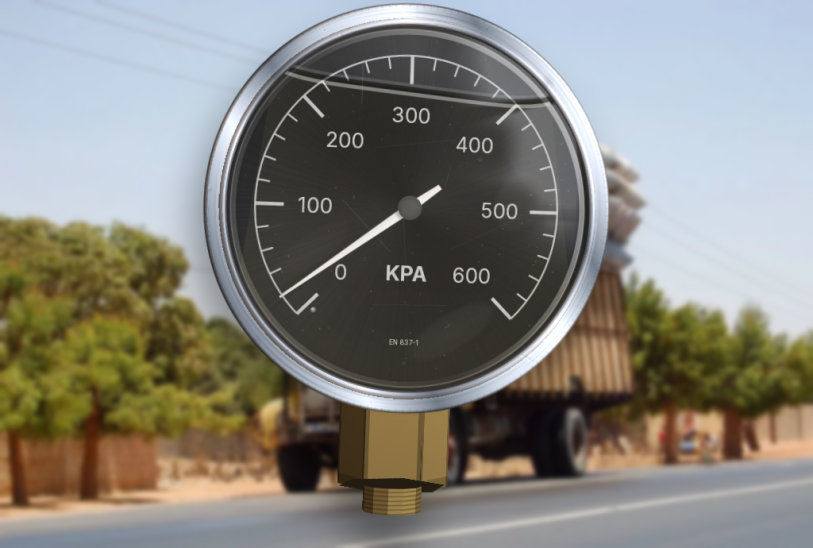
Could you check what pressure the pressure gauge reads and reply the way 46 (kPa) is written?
20 (kPa)
